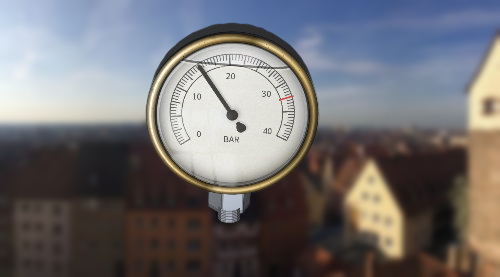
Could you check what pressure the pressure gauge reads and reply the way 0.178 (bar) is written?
15 (bar)
